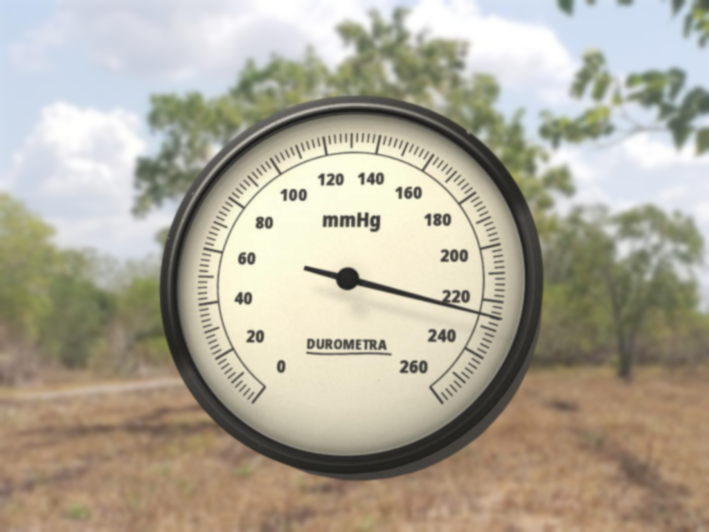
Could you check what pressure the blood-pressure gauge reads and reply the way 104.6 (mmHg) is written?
226 (mmHg)
